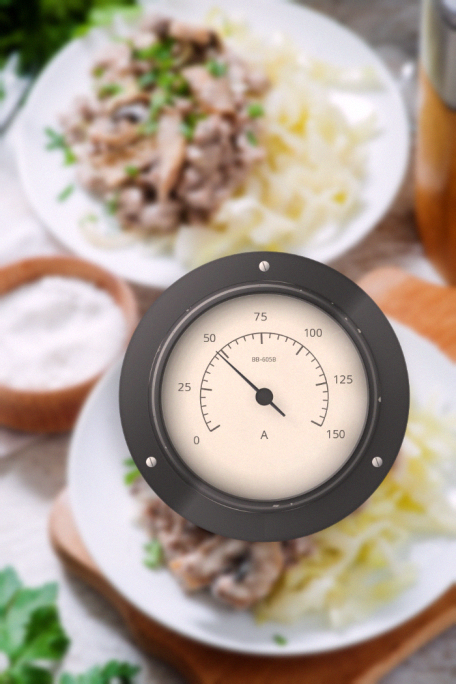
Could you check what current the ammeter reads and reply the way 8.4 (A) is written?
47.5 (A)
